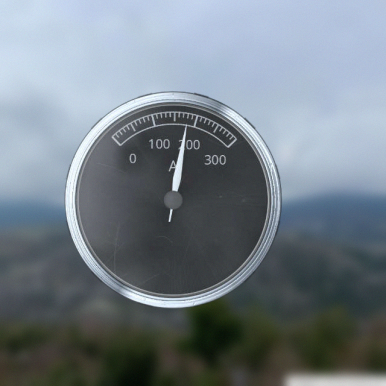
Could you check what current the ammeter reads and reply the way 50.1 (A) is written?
180 (A)
